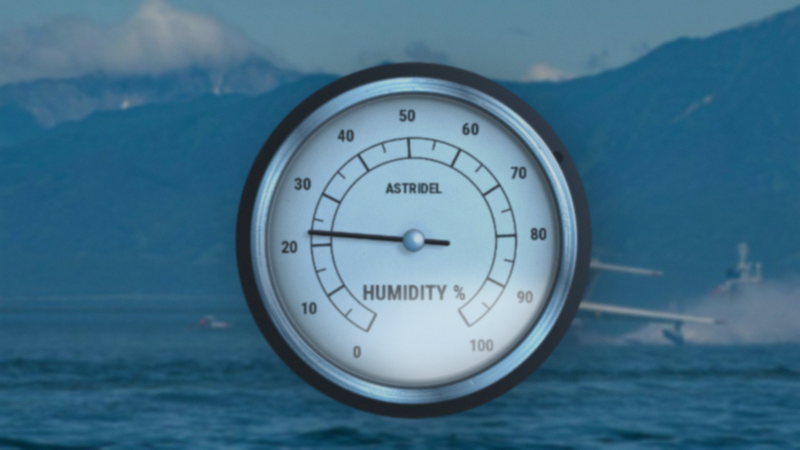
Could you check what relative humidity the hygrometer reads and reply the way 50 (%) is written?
22.5 (%)
